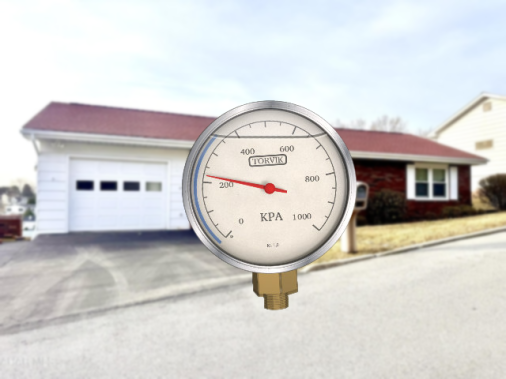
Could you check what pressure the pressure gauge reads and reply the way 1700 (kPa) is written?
225 (kPa)
